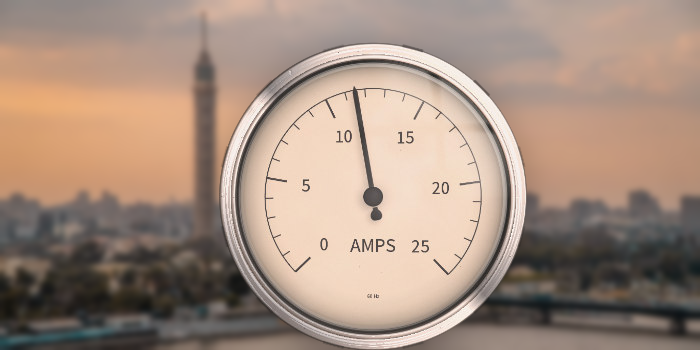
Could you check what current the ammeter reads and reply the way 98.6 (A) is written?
11.5 (A)
